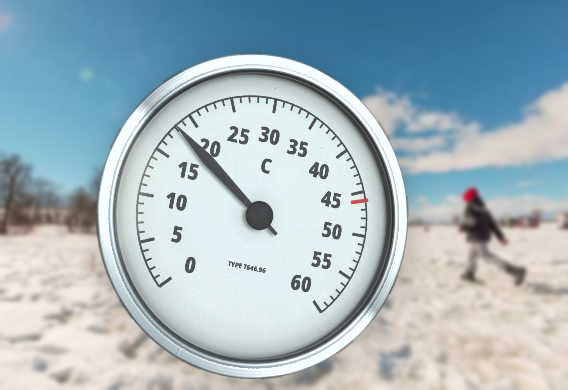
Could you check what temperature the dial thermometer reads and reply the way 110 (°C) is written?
18 (°C)
